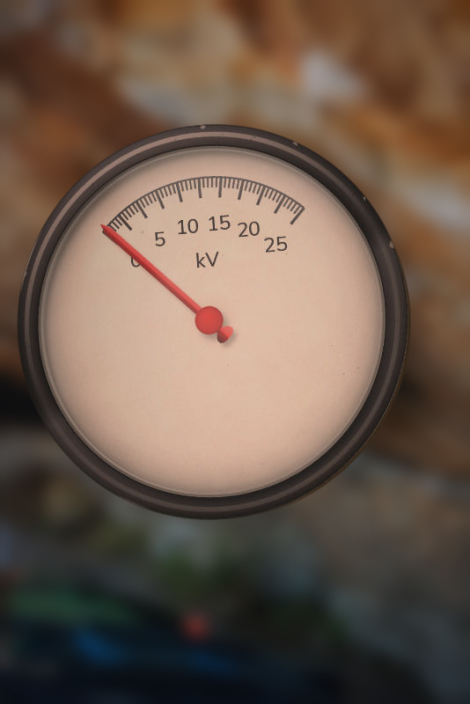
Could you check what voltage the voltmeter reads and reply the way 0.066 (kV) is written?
0.5 (kV)
